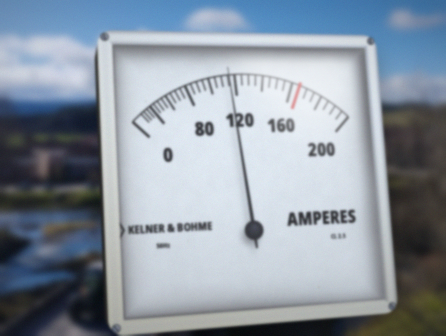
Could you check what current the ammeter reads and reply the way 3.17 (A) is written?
115 (A)
